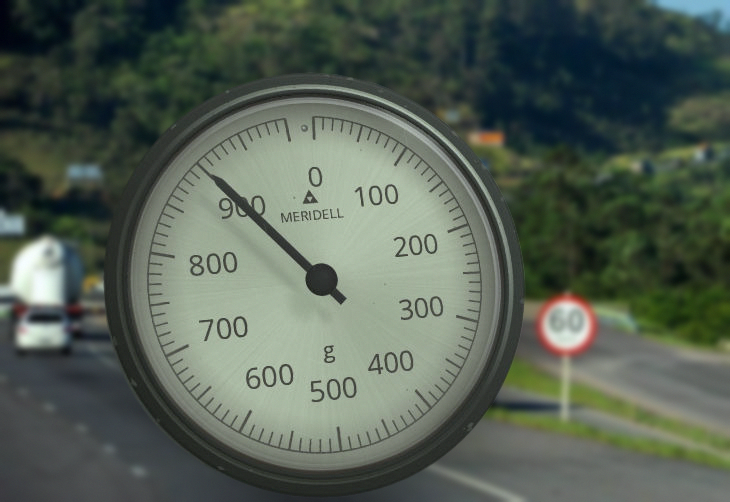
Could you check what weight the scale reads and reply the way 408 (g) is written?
900 (g)
